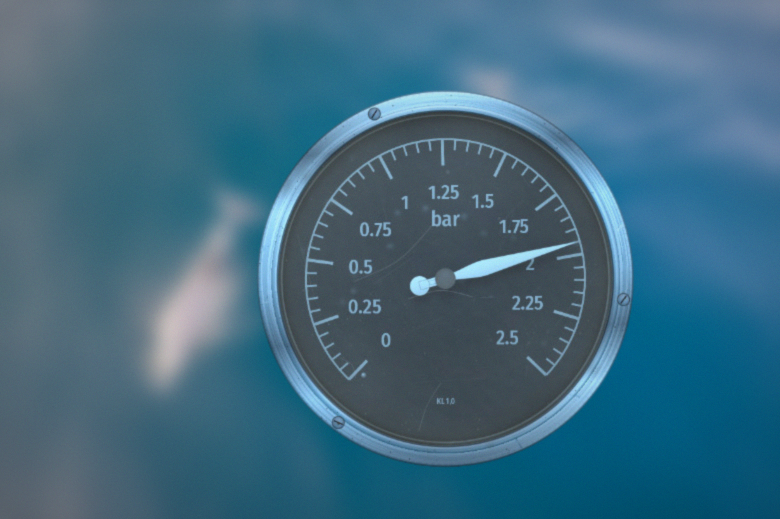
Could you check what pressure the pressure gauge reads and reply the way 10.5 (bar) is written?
1.95 (bar)
